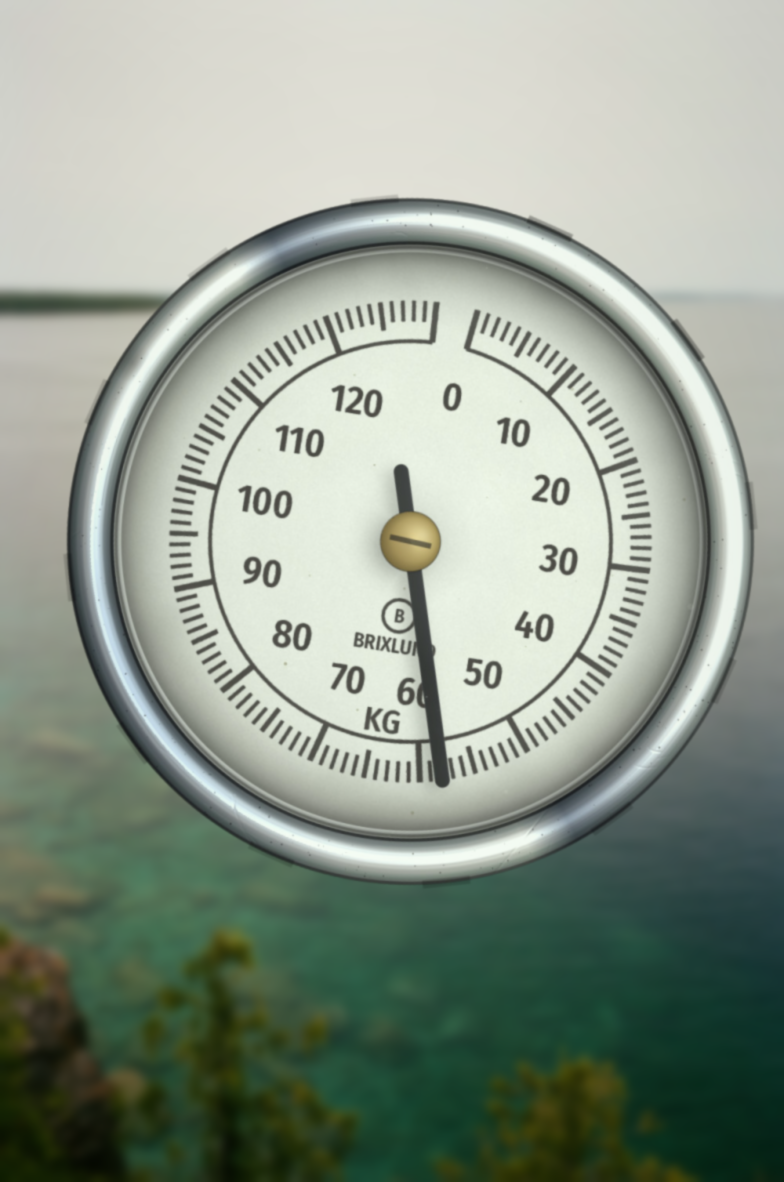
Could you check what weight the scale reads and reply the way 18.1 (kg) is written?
58 (kg)
